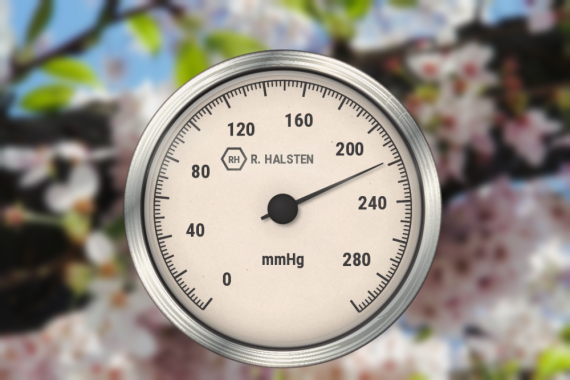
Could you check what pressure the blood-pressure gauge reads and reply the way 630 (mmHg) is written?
218 (mmHg)
